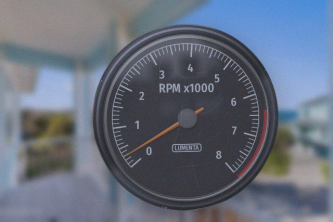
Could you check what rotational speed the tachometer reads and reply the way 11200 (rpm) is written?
300 (rpm)
